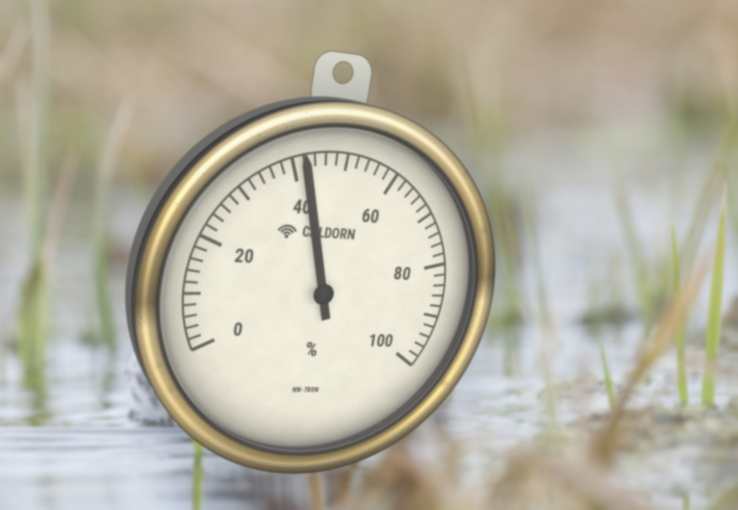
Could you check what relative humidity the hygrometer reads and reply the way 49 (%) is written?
42 (%)
